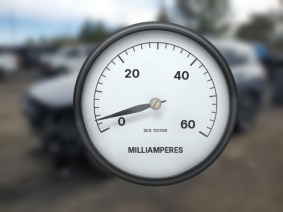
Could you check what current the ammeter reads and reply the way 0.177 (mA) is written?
3 (mA)
